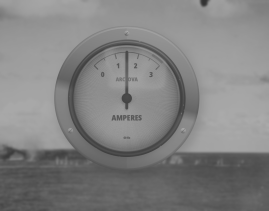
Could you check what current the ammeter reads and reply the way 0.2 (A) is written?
1.5 (A)
